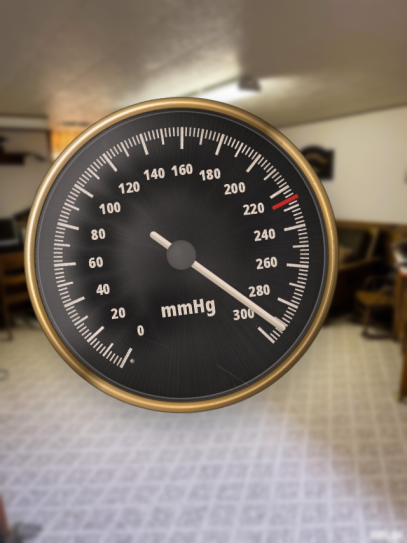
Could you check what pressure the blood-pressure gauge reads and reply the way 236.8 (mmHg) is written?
292 (mmHg)
